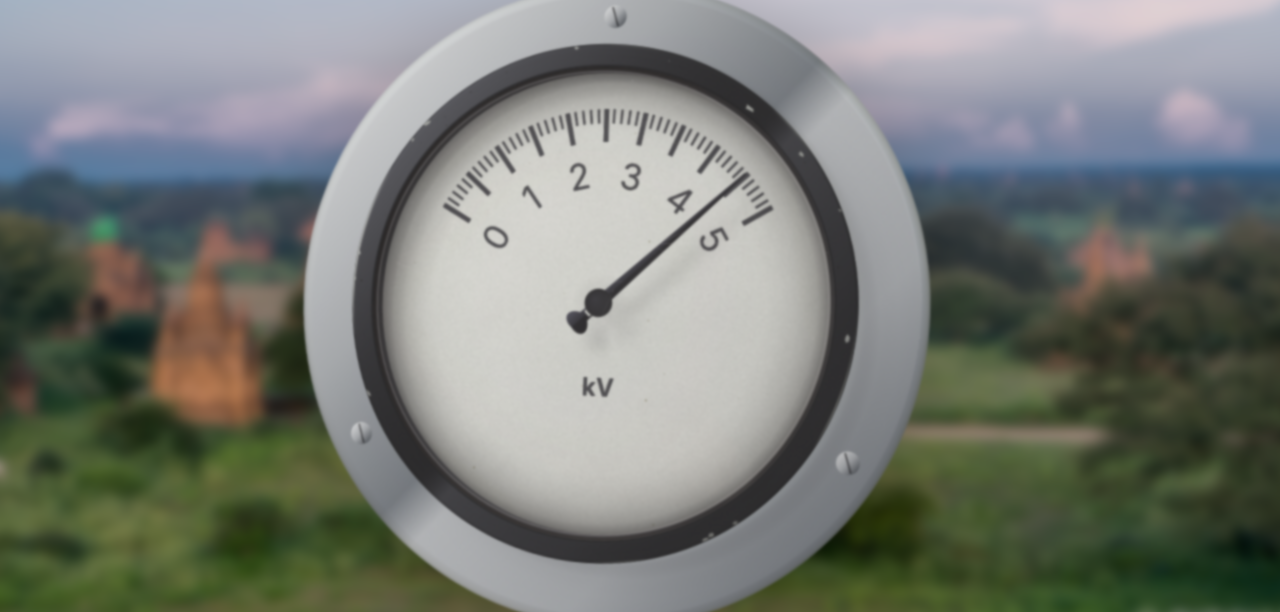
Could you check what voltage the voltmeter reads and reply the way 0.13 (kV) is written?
4.5 (kV)
